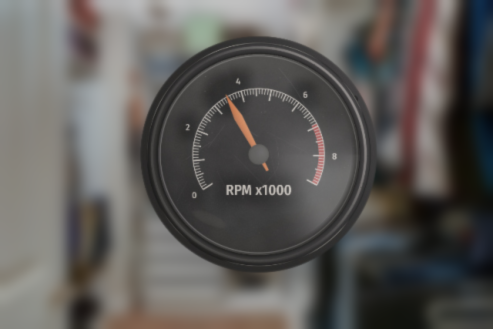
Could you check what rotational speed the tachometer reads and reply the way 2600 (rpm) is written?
3500 (rpm)
